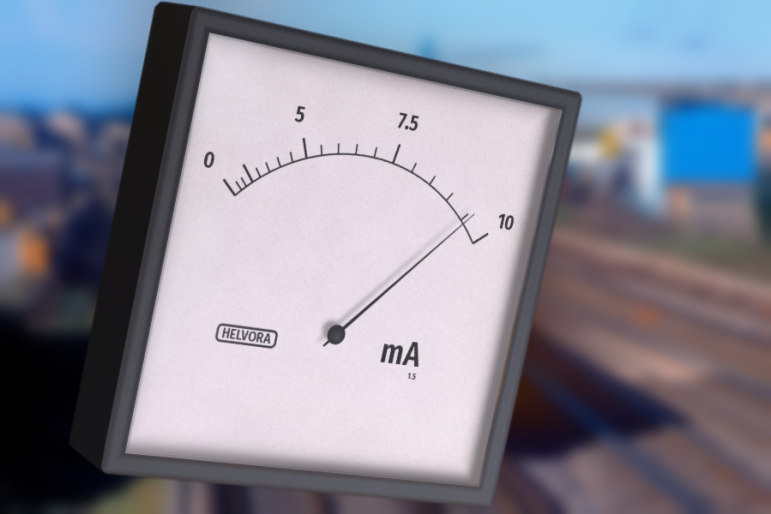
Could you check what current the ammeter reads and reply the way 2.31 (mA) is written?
9.5 (mA)
